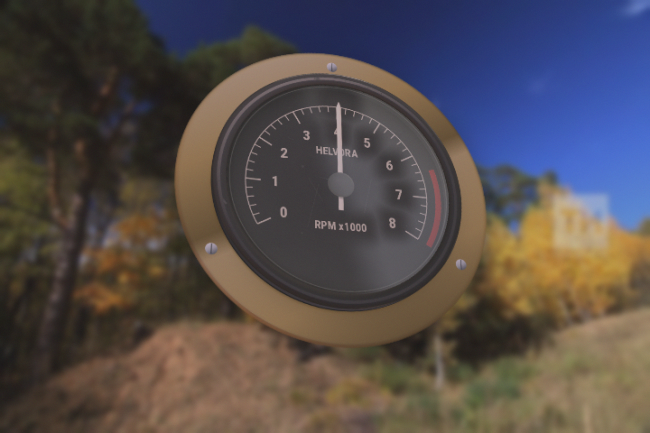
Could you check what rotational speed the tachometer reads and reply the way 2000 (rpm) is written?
4000 (rpm)
